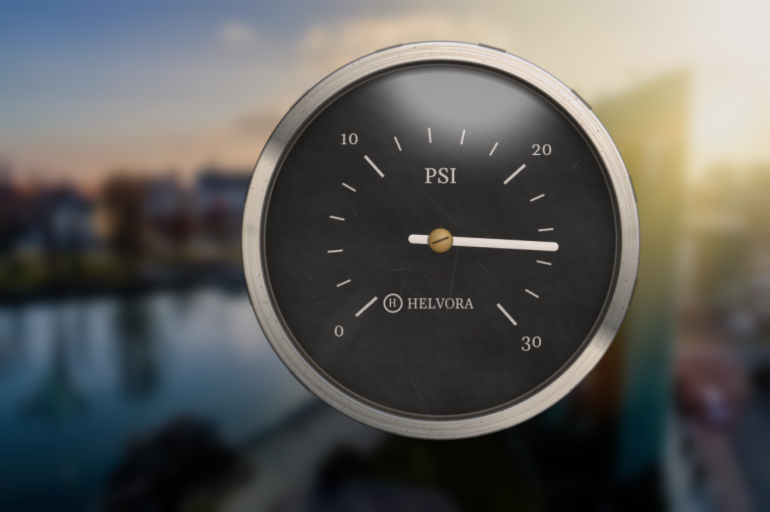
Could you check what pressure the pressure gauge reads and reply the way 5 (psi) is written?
25 (psi)
